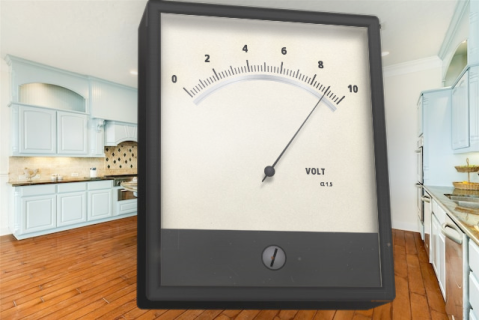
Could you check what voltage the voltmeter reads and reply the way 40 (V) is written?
9 (V)
